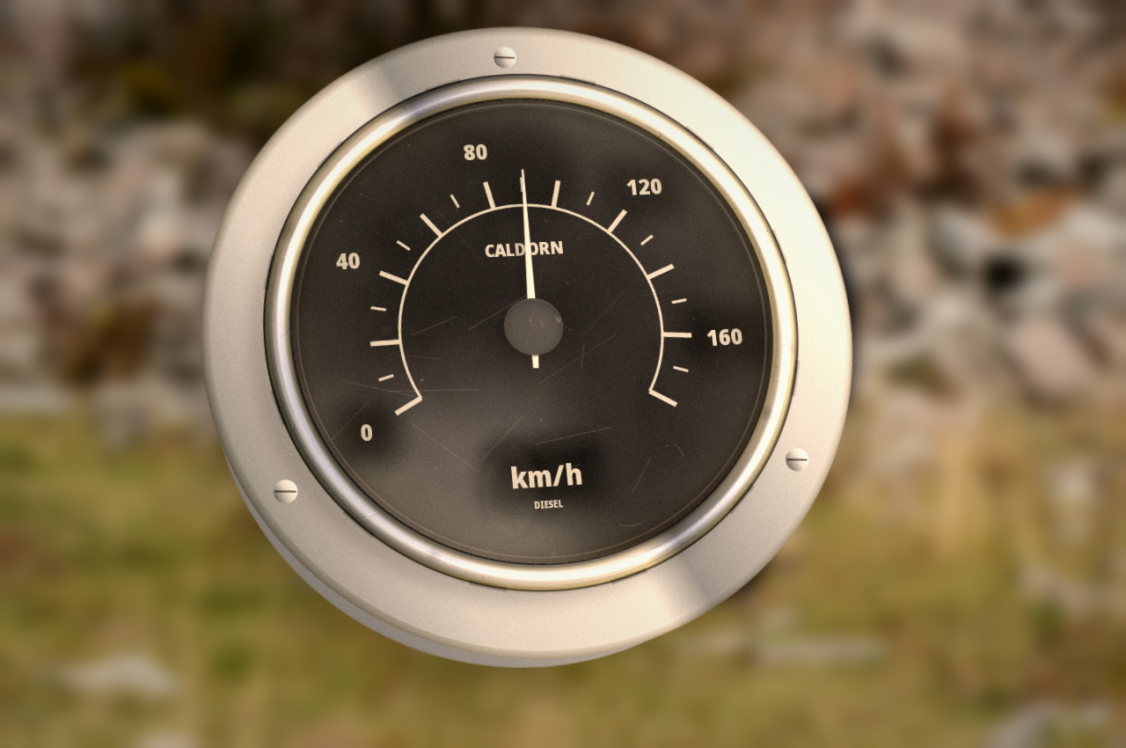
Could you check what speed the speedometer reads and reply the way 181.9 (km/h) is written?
90 (km/h)
